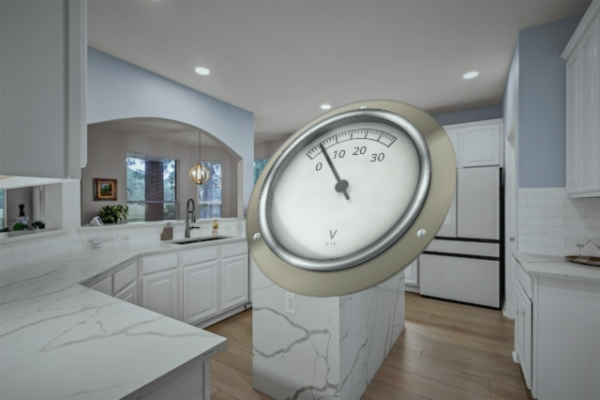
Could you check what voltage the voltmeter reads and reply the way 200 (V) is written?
5 (V)
